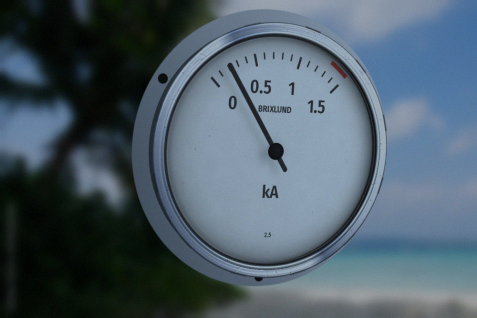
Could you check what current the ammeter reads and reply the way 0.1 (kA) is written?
0.2 (kA)
